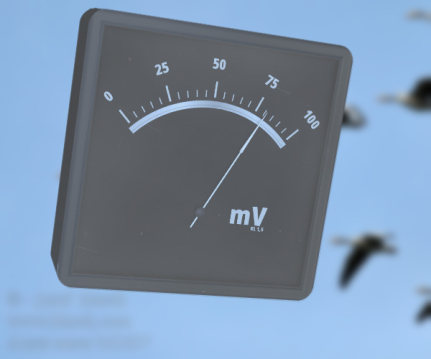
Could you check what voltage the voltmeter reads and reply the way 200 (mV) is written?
80 (mV)
